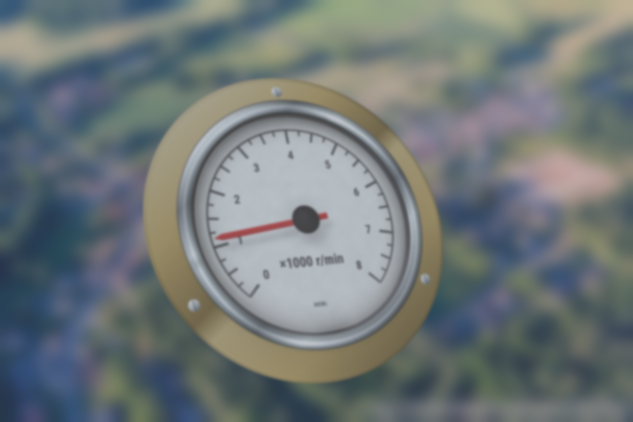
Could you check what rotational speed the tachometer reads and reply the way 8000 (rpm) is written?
1125 (rpm)
